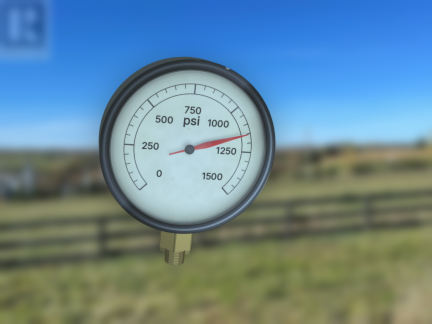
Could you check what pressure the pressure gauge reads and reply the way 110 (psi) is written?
1150 (psi)
